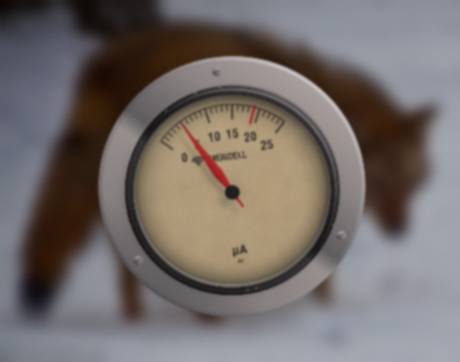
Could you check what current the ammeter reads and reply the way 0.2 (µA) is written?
5 (µA)
